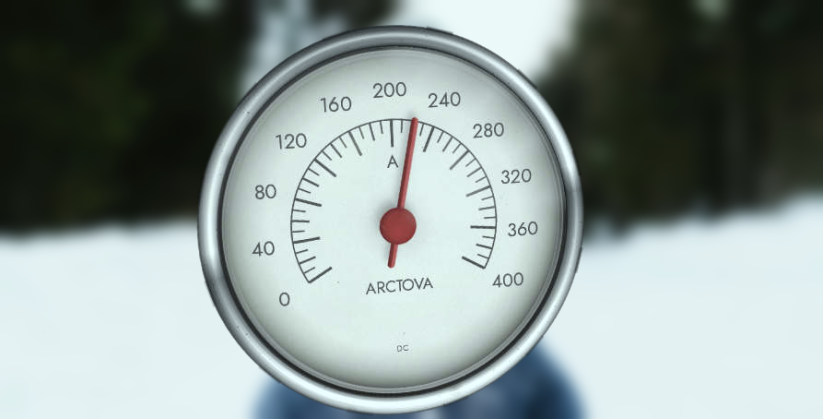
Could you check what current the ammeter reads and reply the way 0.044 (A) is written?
220 (A)
